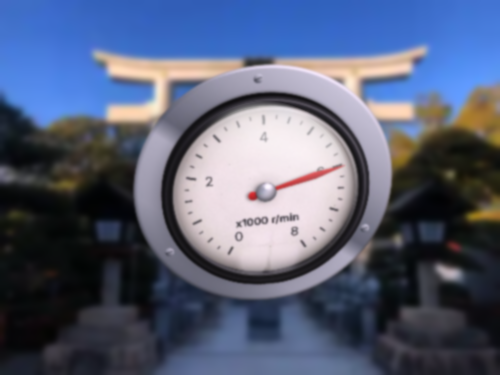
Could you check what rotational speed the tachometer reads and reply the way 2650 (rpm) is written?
6000 (rpm)
